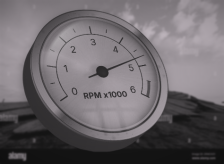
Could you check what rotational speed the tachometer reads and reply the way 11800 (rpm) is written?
4750 (rpm)
